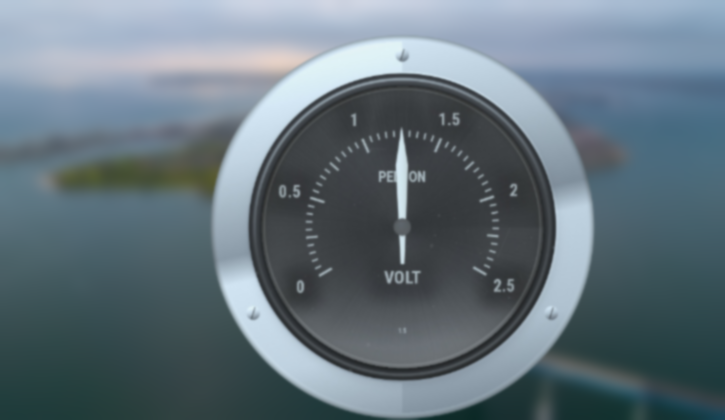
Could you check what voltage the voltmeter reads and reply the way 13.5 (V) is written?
1.25 (V)
